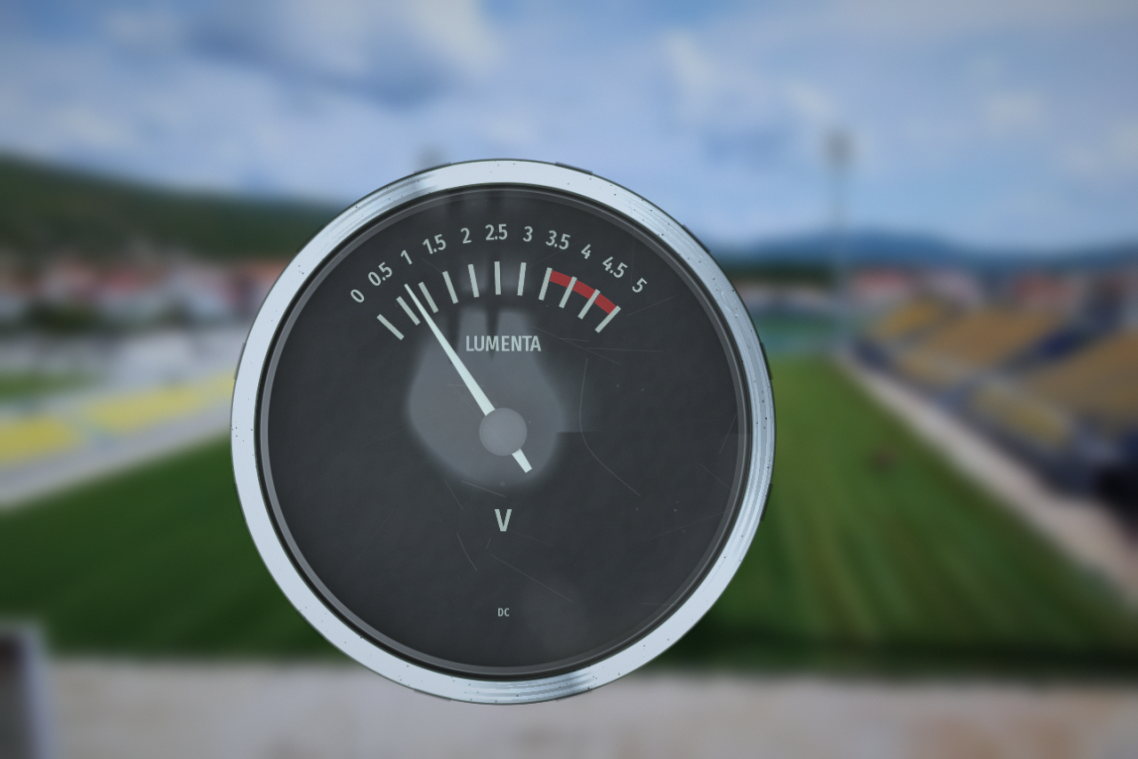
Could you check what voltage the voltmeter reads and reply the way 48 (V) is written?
0.75 (V)
